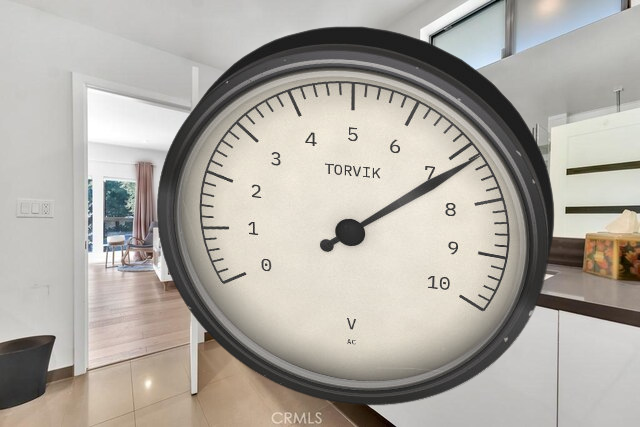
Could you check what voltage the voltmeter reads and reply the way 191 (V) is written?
7.2 (V)
